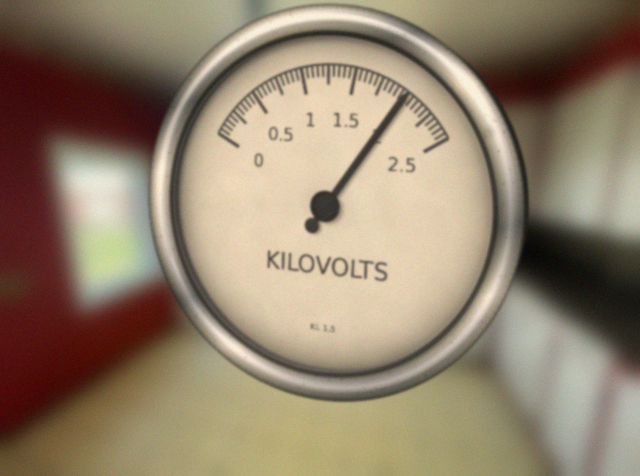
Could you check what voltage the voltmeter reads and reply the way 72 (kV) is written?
2 (kV)
